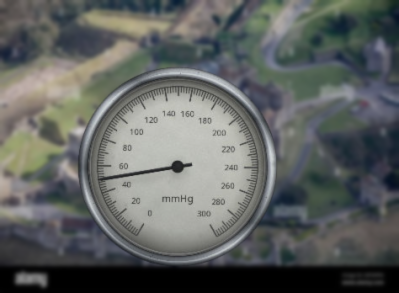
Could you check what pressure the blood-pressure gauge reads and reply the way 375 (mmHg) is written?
50 (mmHg)
